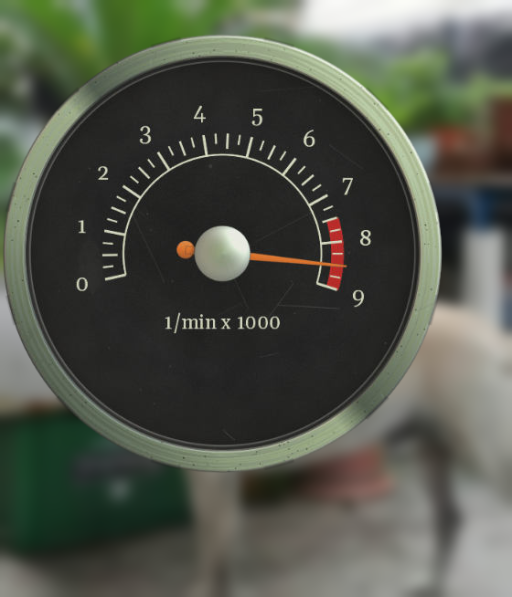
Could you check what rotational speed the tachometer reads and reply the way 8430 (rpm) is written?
8500 (rpm)
